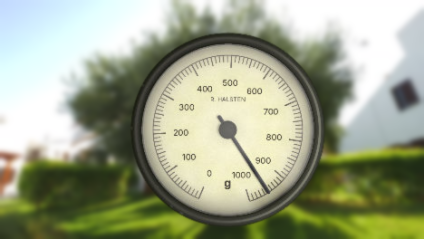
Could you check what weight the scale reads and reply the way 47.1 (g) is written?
950 (g)
